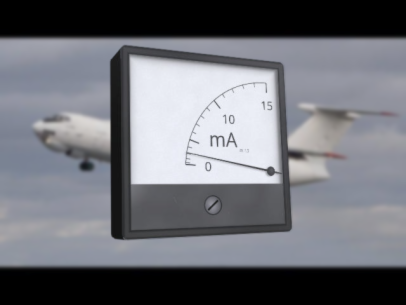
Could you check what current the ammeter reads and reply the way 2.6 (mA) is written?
3 (mA)
